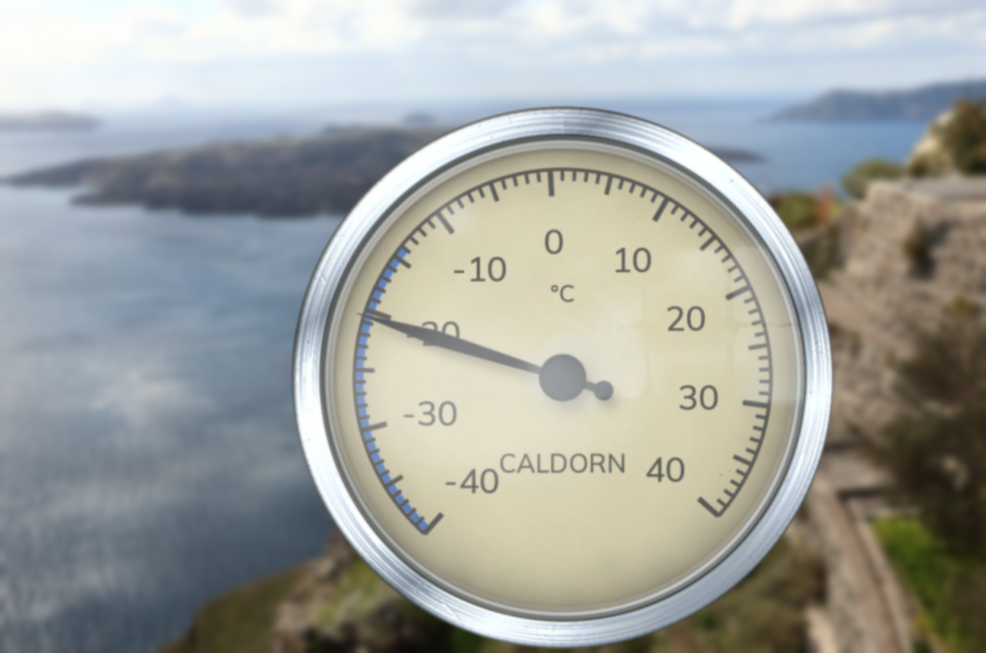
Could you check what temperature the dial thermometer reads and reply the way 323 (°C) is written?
-20.5 (°C)
